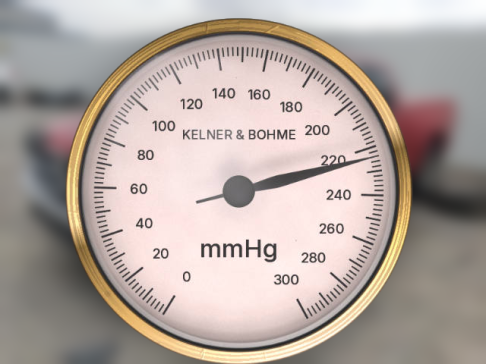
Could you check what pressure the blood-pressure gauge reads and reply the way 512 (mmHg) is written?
224 (mmHg)
